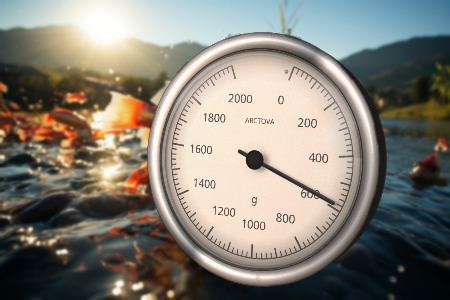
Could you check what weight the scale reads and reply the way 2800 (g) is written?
580 (g)
